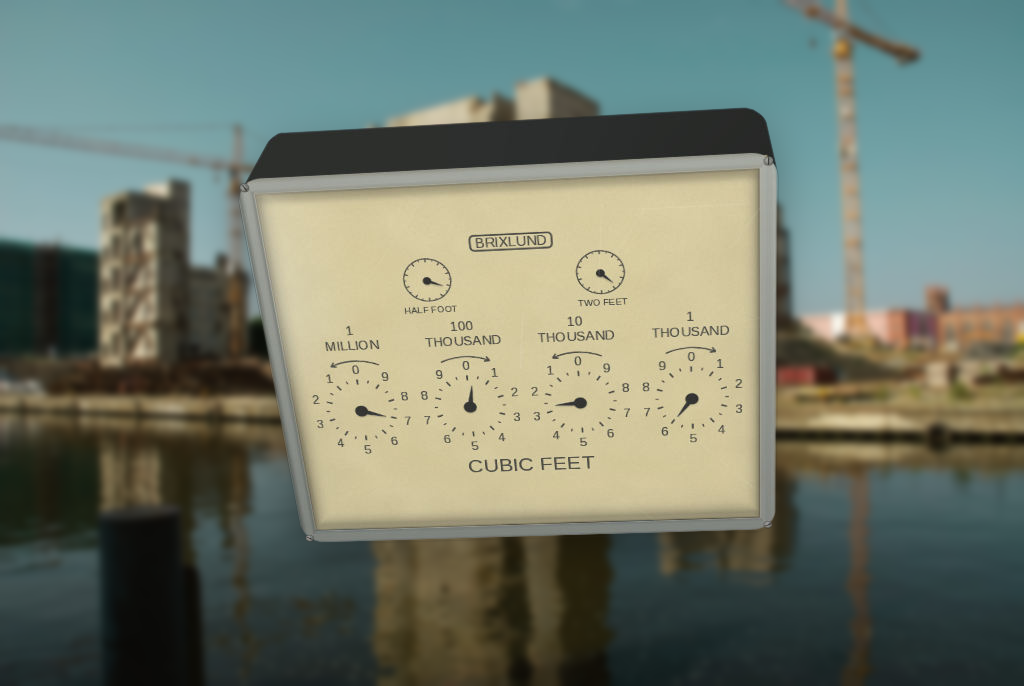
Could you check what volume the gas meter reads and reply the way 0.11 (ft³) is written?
702600 (ft³)
